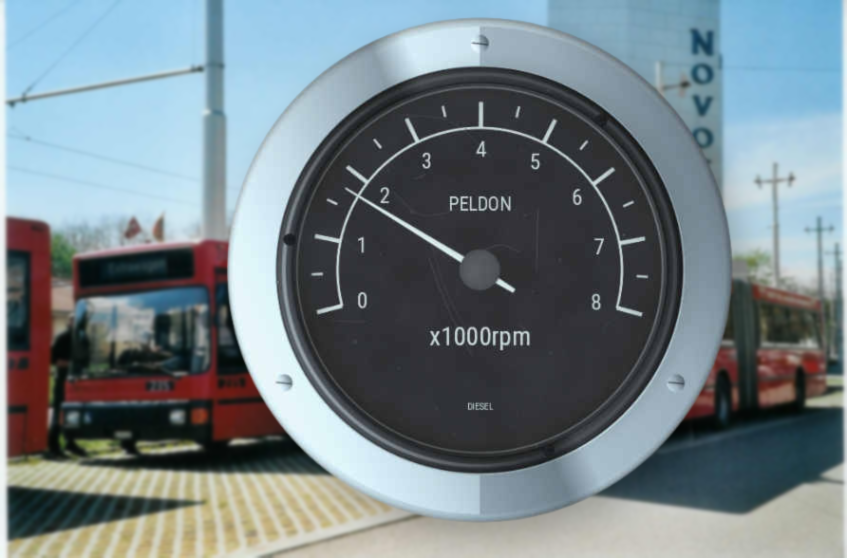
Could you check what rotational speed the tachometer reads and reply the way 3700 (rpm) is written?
1750 (rpm)
